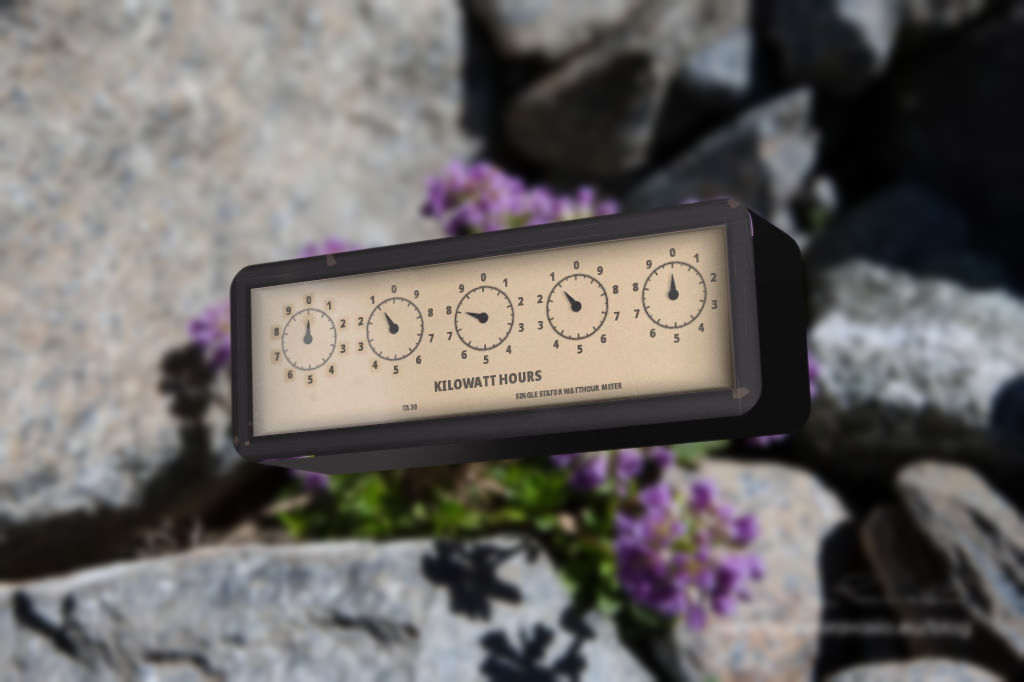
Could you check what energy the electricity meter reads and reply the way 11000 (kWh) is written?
810 (kWh)
